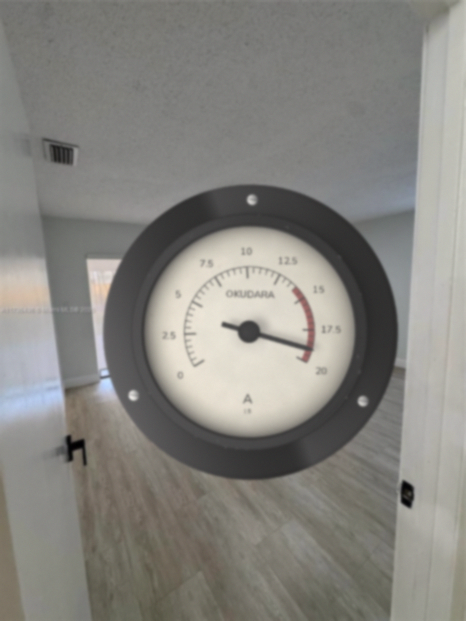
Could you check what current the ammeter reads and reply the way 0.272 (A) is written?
19 (A)
